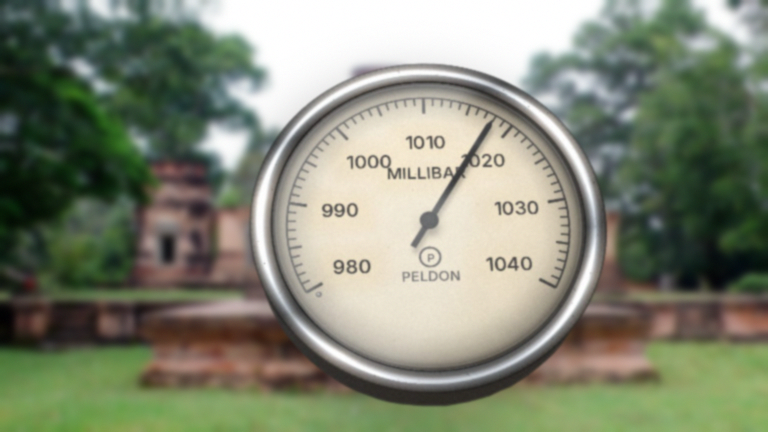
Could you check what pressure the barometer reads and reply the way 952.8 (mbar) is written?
1018 (mbar)
